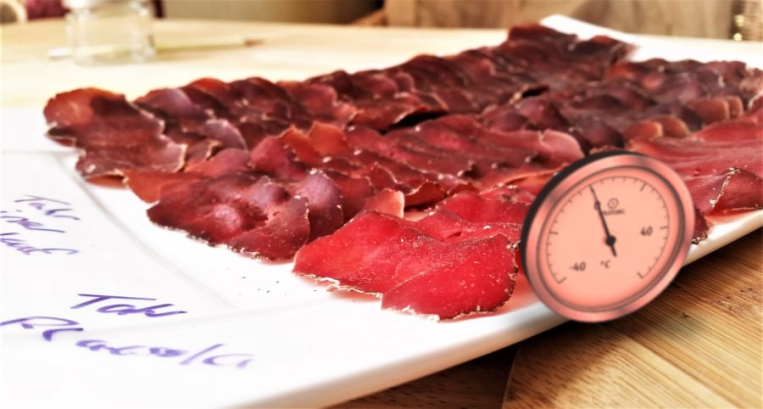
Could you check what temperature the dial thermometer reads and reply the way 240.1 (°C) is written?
0 (°C)
